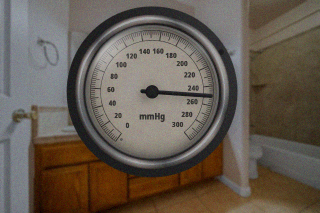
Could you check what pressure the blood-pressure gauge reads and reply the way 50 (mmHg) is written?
250 (mmHg)
